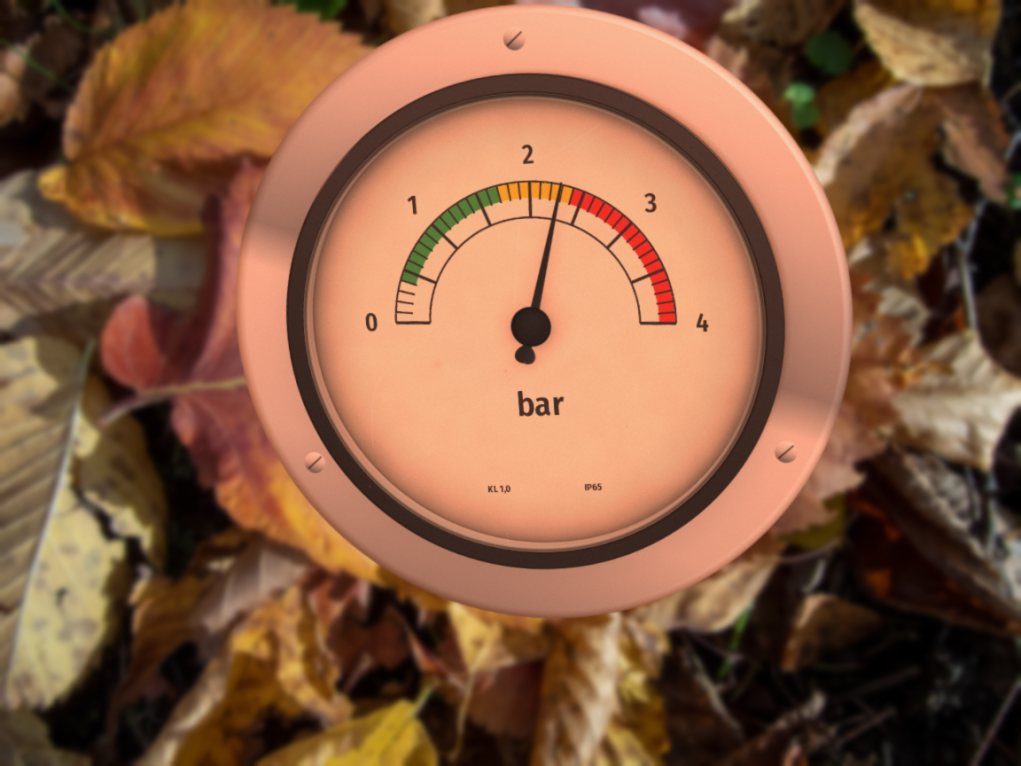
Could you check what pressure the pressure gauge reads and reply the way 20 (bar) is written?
2.3 (bar)
